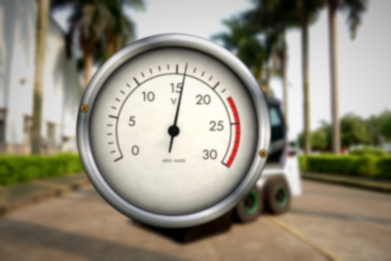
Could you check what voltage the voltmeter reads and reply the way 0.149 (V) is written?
16 (V)
